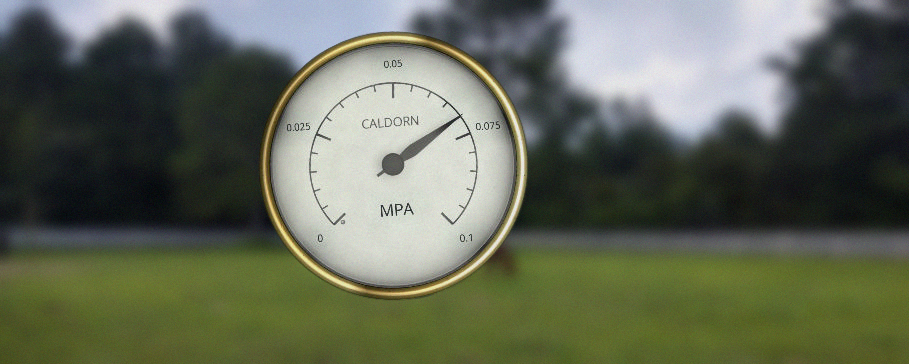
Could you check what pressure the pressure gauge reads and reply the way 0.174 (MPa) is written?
0.07 (MPa)
